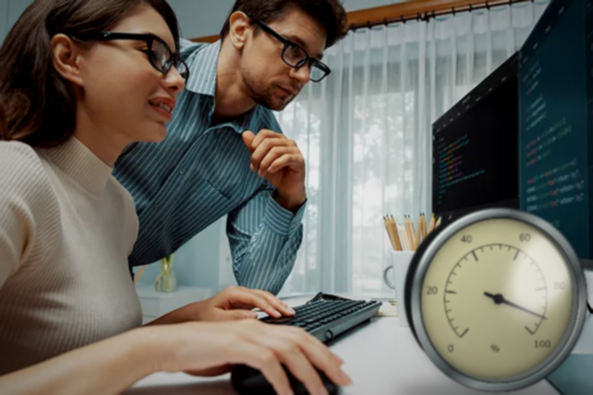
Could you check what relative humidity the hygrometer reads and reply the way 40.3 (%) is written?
92 (%)
